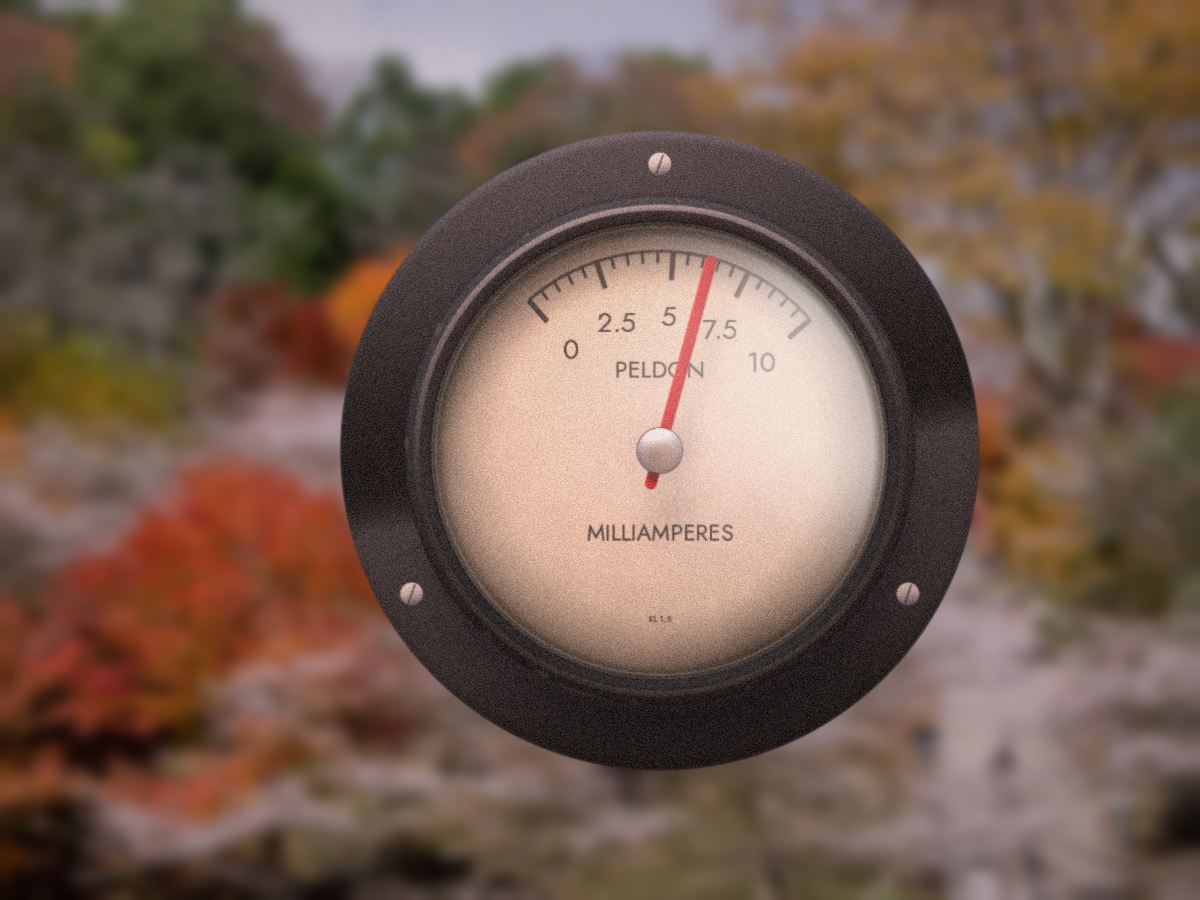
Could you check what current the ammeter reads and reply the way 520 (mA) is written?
6.25 (mA)
